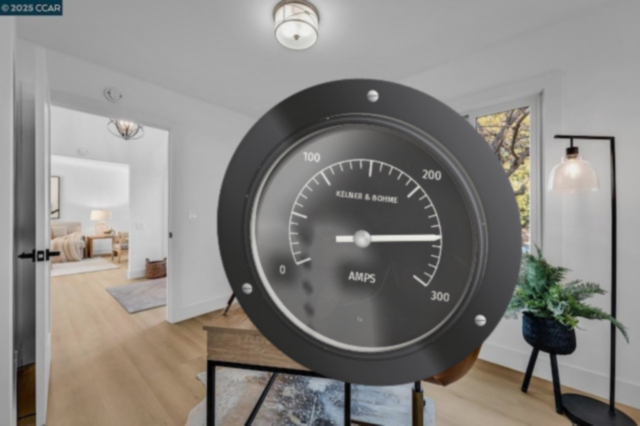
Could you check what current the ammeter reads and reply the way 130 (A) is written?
250 (A)
